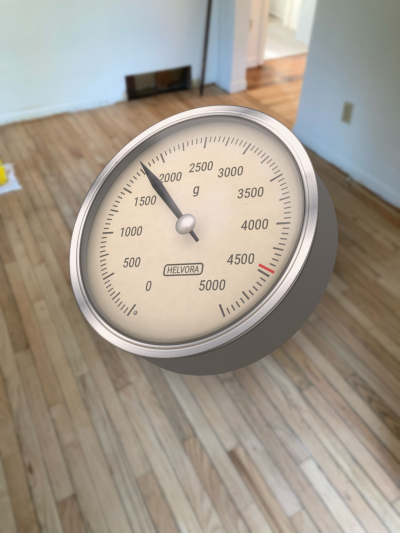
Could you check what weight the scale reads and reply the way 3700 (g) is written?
1800 (g)
